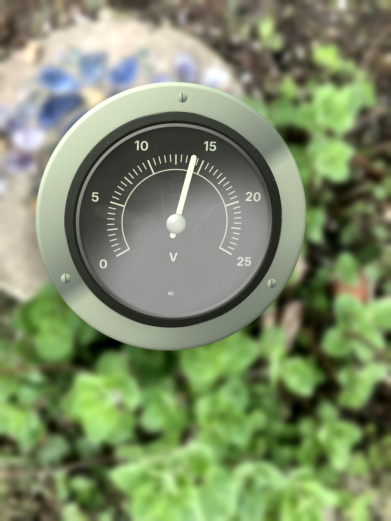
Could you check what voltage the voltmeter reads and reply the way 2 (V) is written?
14 (V)
